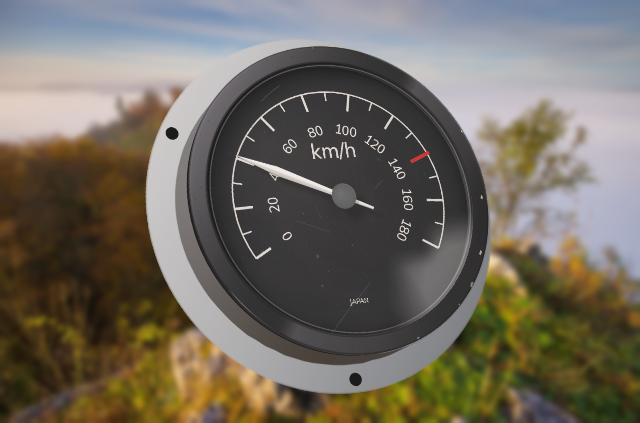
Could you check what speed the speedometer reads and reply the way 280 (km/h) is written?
40 (km/h)
